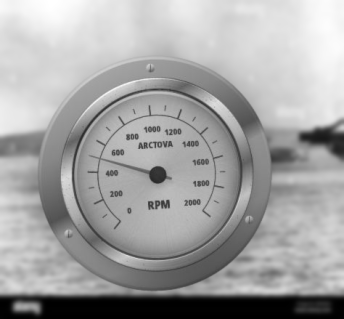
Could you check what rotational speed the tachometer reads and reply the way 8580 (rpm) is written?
500 (rpm)
